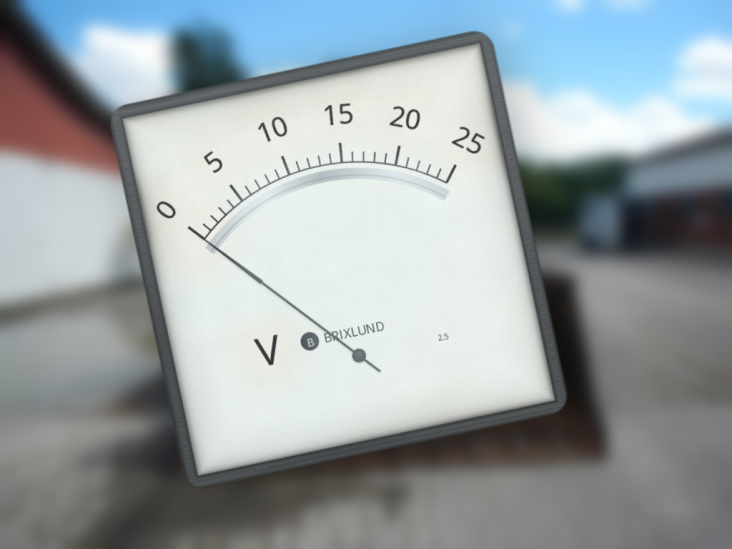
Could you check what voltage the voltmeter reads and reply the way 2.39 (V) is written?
0 (V)
